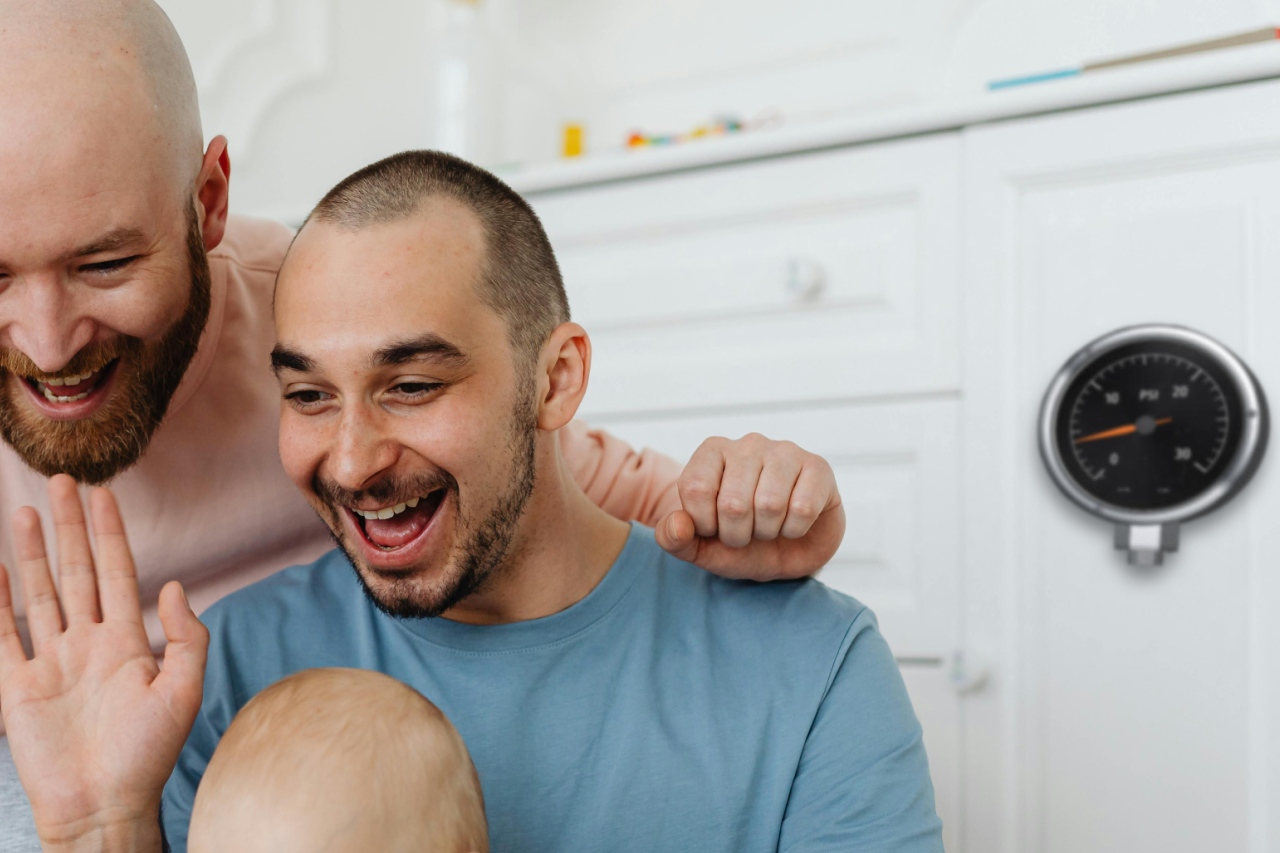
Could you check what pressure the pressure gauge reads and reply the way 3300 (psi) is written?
4 (psi)
